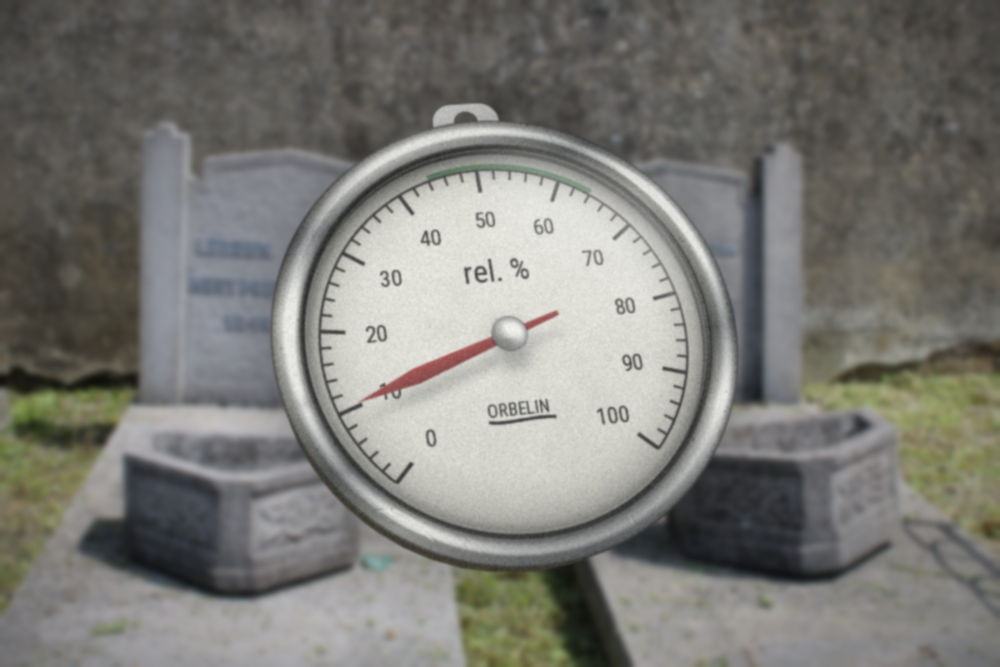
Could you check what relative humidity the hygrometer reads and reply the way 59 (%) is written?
10 (%)
